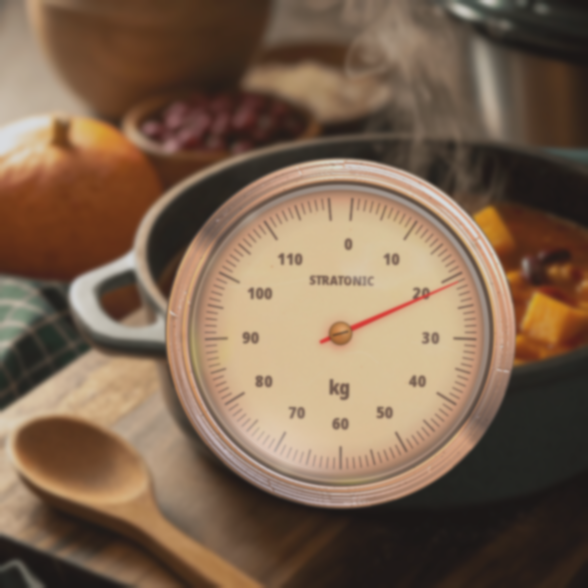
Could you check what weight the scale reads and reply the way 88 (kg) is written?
21 (kg)
